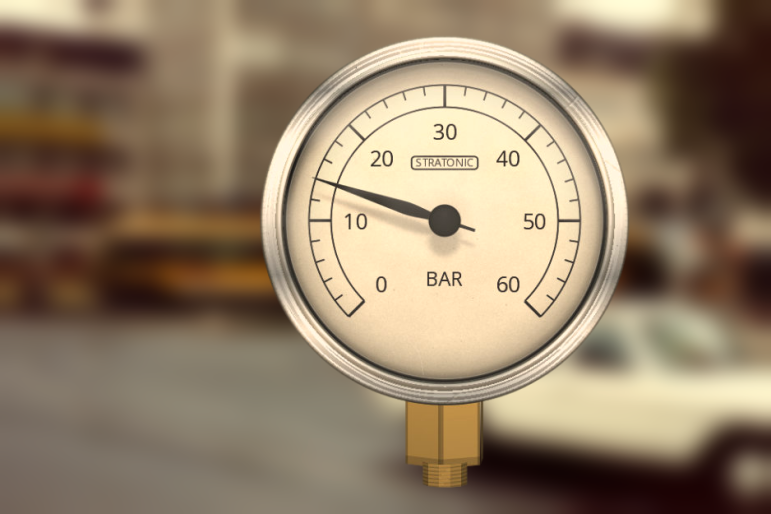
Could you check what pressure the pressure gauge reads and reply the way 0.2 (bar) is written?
14 (bar)
